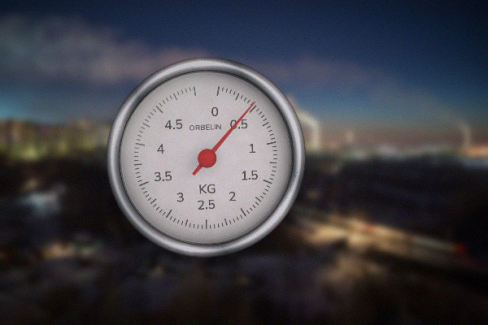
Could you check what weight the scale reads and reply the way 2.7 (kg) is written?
0.45 (kg)
